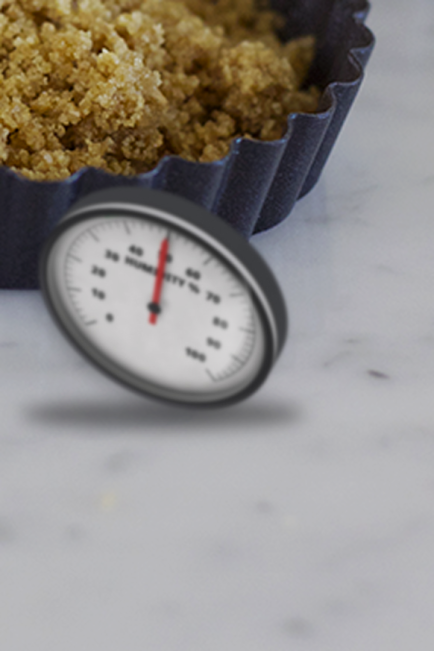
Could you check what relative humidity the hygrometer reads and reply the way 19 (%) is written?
50 (%)
